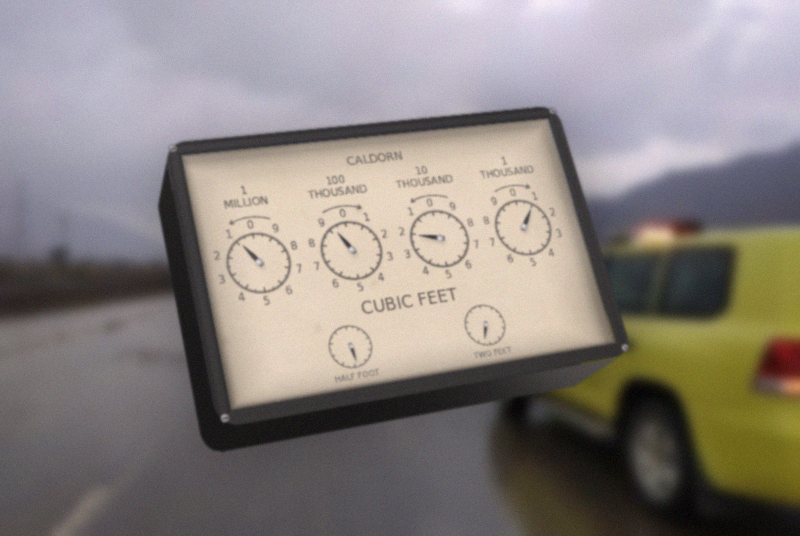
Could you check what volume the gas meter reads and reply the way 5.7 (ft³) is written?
92100 (ft³)
